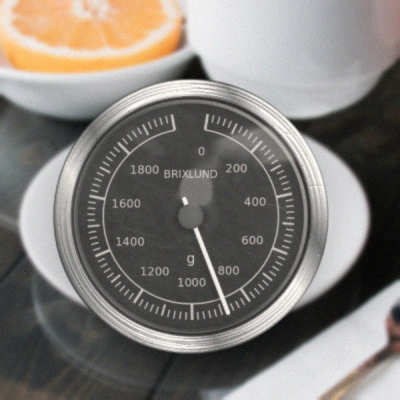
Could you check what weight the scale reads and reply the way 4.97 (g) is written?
880 (g)
